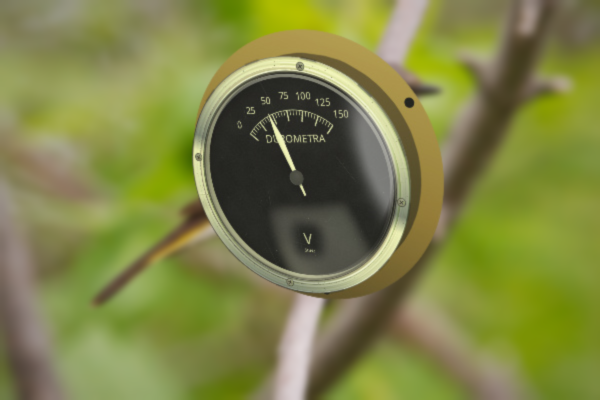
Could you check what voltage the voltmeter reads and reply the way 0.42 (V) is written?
50 (V)
